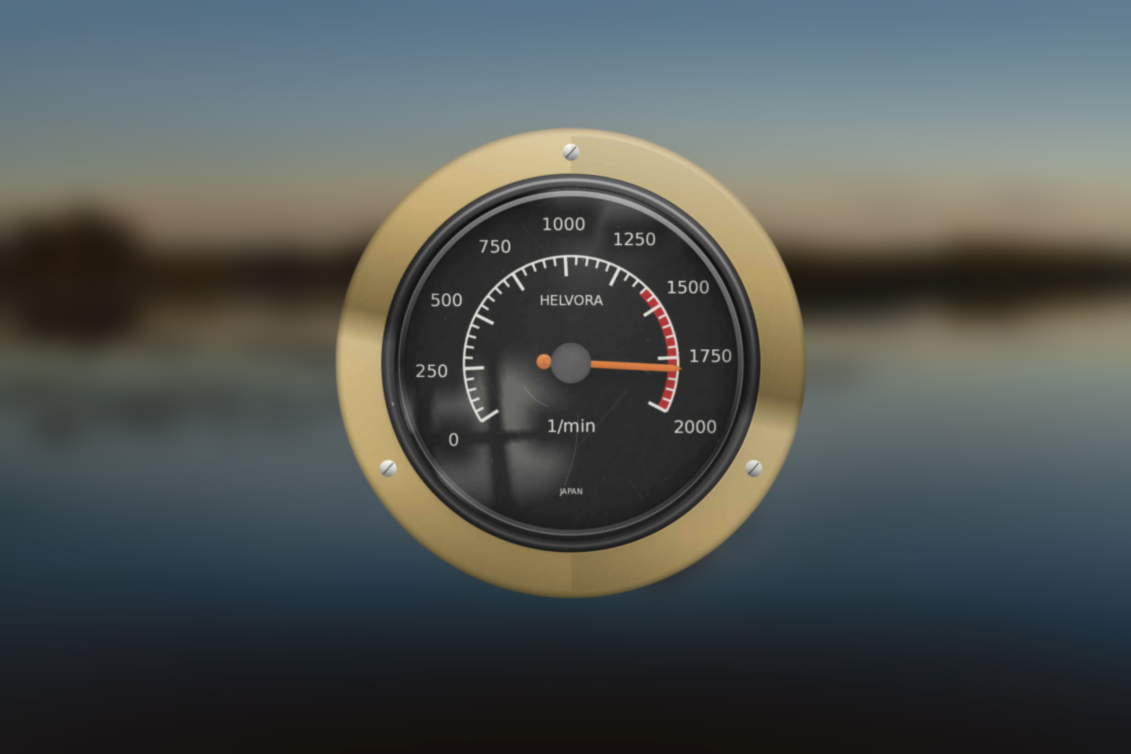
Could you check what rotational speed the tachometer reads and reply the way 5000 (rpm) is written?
1800 (rpm)
